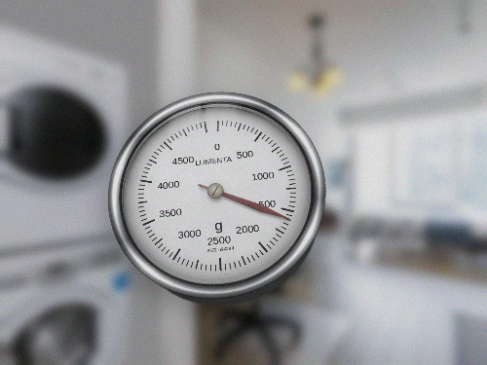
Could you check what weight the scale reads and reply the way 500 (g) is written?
1600 (g)
